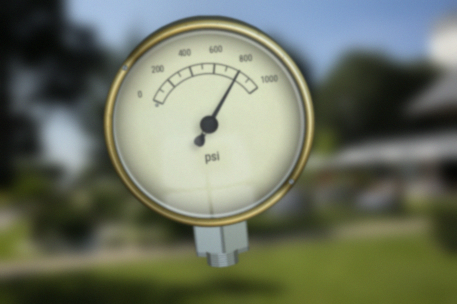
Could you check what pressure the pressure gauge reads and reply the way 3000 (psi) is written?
800 (psi)
